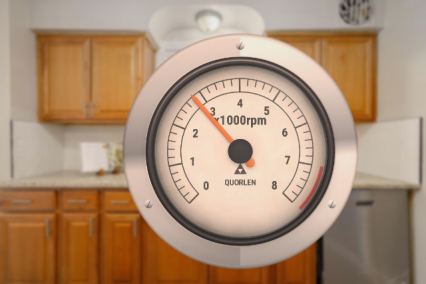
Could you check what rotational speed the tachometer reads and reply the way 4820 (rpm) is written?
2800 (rpm)
